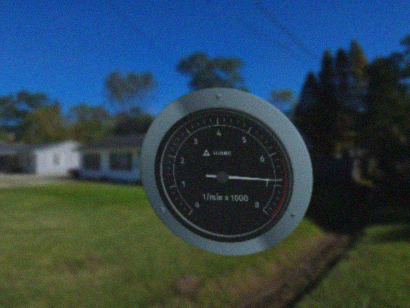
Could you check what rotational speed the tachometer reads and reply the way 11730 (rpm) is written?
6800 (rpm)
